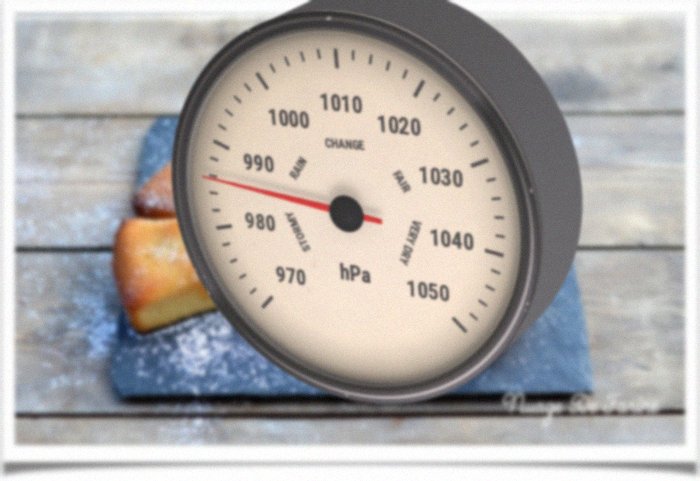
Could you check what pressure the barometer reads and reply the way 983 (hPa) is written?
986 (hPa)
